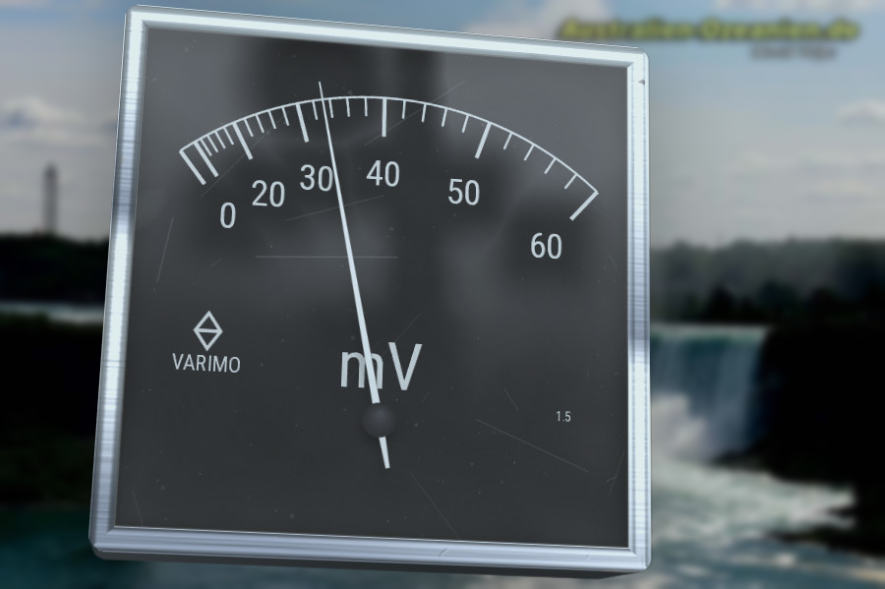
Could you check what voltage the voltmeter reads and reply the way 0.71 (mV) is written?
33 (mV)
